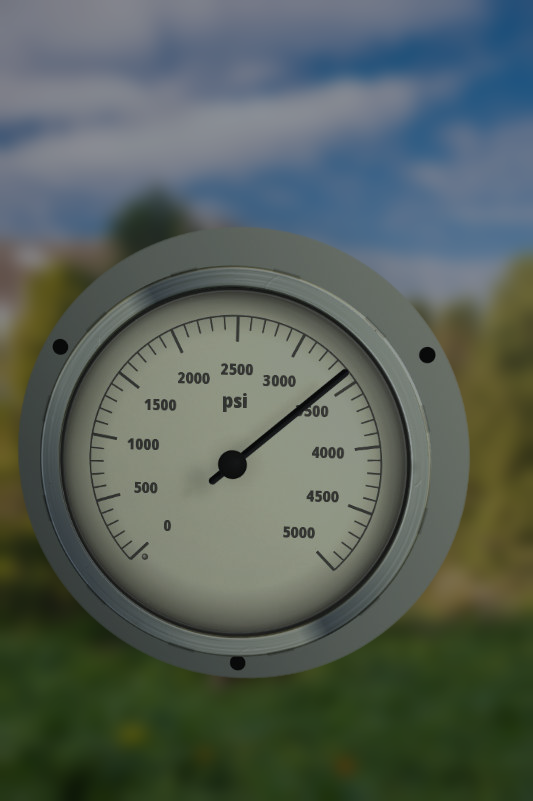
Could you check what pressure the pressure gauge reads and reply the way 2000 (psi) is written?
3400 (psi)
